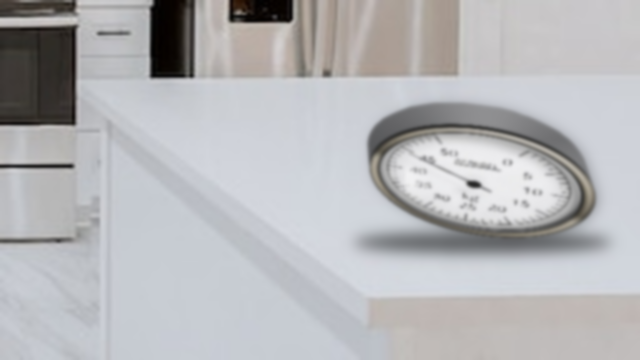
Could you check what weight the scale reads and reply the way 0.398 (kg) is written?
45 (kg)
